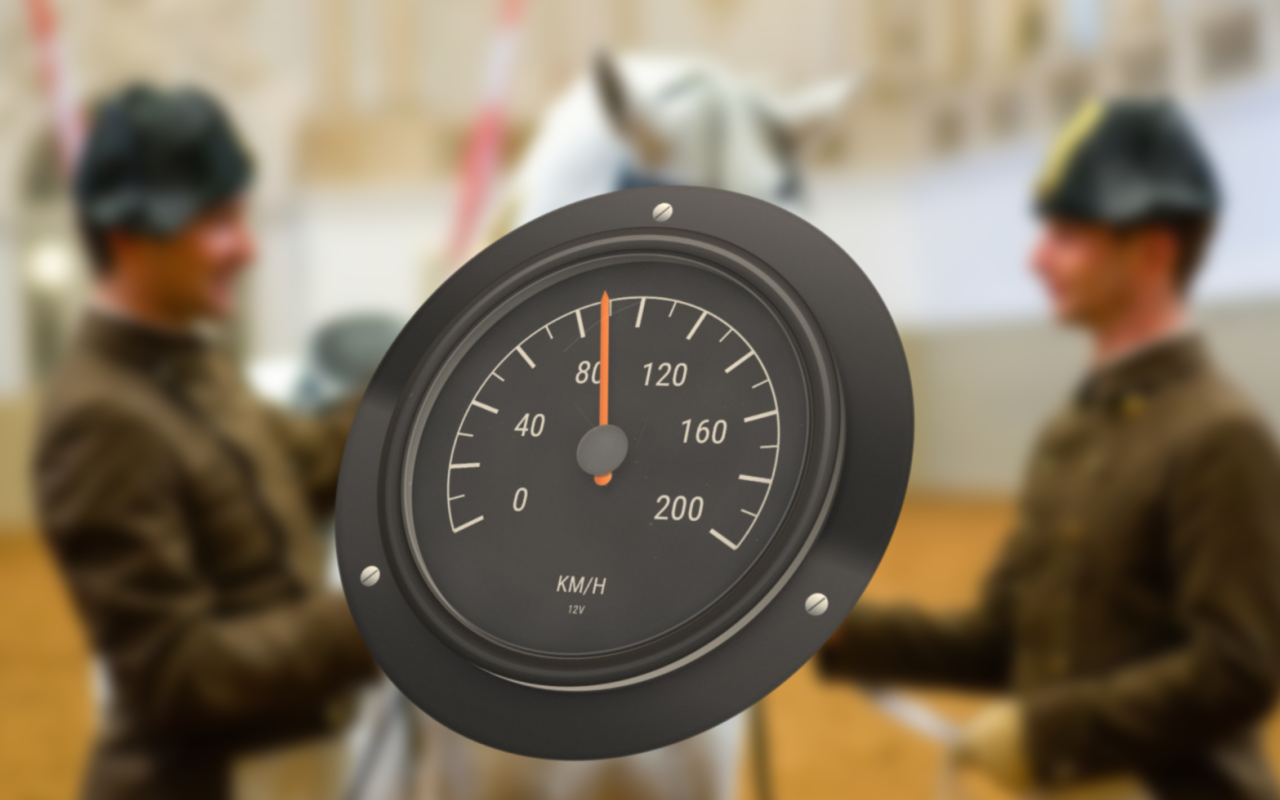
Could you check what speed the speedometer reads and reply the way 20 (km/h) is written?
90 (km/h)
